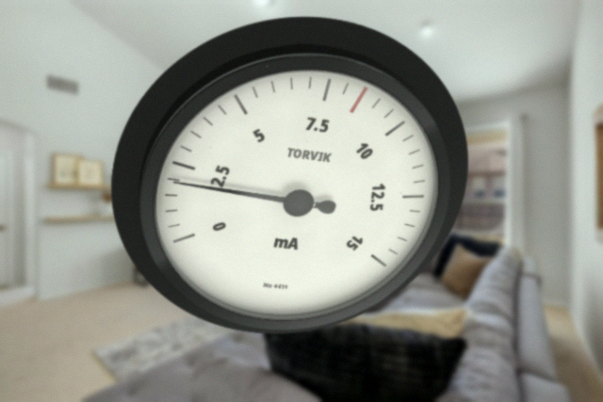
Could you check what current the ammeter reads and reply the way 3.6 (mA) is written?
2 (mA)
